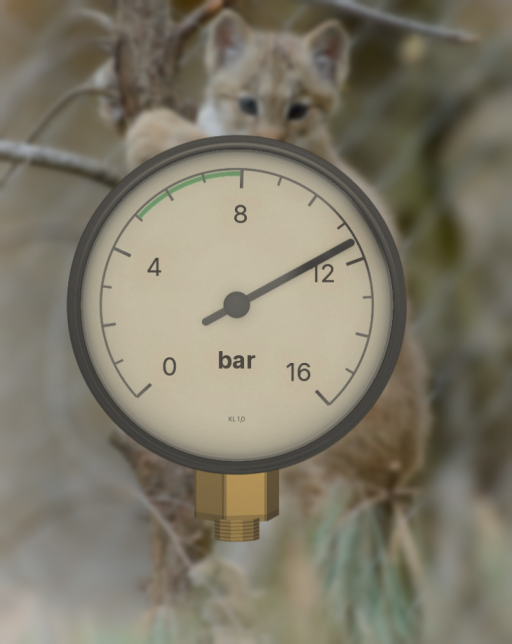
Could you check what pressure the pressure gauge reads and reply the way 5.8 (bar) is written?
11.5 (bar)
